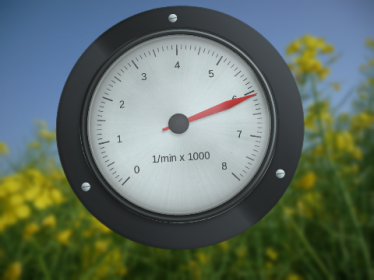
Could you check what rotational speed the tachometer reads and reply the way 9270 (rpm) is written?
6100 (rpm)
